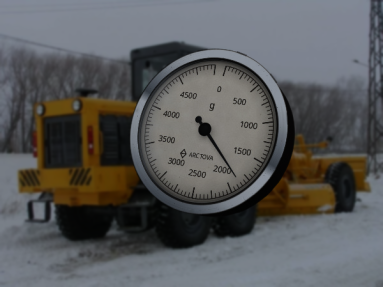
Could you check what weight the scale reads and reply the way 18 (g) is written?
1850 (g)
